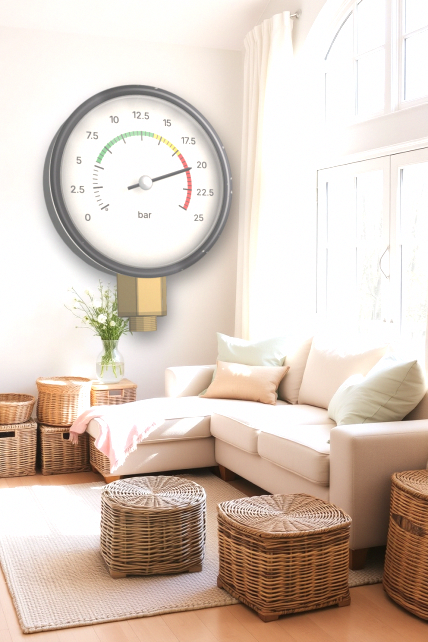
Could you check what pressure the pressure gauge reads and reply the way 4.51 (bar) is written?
20 (bar)
